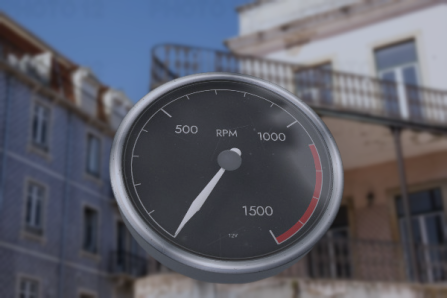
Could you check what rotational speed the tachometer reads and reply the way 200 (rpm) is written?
0 (rpm)
